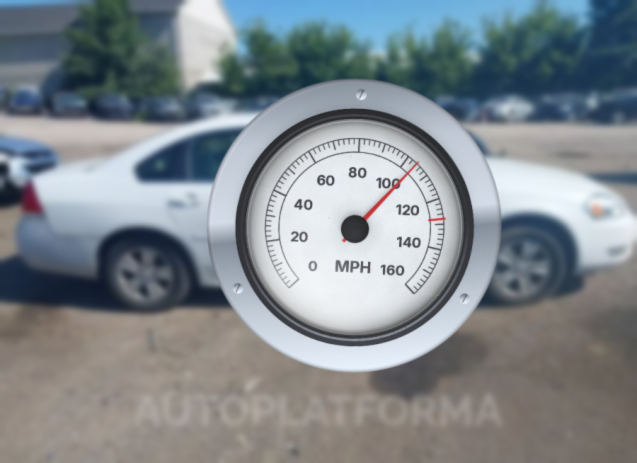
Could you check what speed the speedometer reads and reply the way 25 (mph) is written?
104 (mph)
